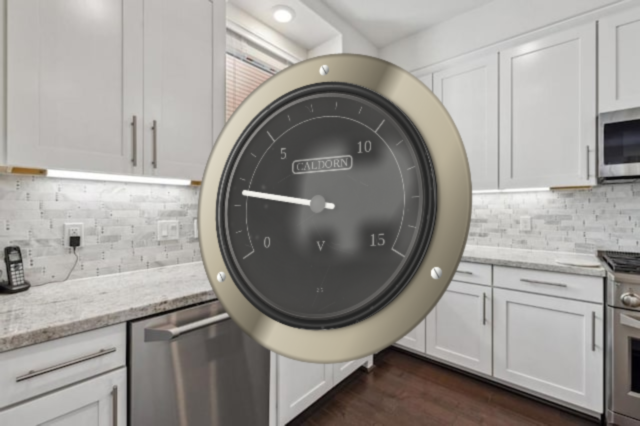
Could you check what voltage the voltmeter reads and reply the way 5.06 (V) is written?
2.5 (V)
